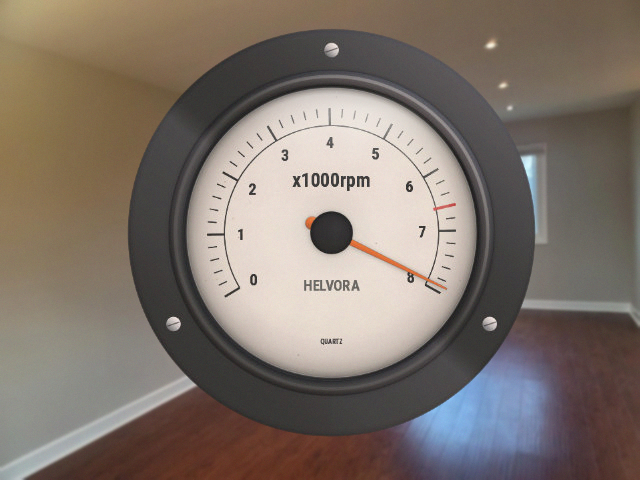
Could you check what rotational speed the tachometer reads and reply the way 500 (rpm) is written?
7900 (rpm)
